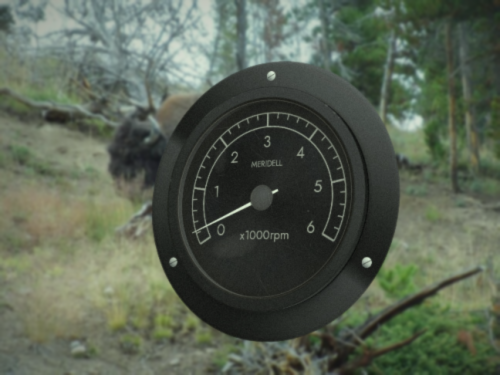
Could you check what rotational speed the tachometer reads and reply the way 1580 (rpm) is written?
200 (rpm)
